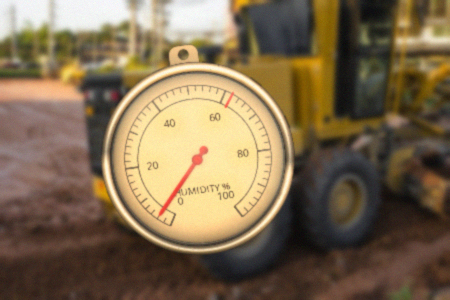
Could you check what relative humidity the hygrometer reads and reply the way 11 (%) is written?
4 (%)
